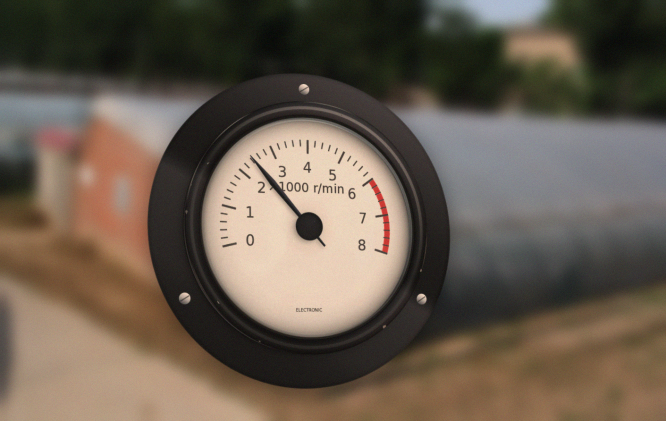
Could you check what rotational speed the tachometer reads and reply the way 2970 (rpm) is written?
2400 (rpm)
